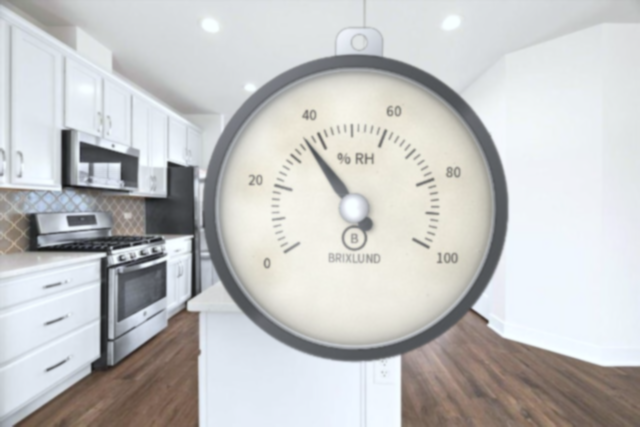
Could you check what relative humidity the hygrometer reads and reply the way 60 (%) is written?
36 (%)
